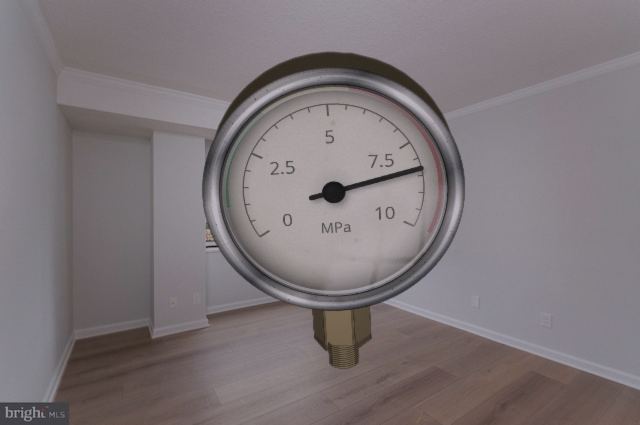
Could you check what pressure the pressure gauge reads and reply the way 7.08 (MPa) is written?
8.25 (MPa)
